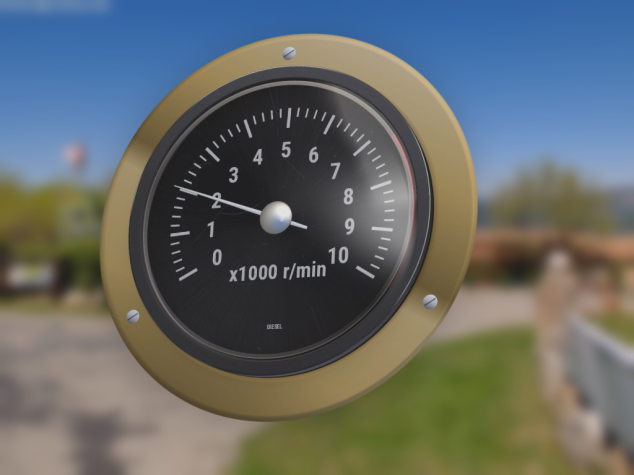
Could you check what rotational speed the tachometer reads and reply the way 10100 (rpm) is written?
2000 (rpm)
